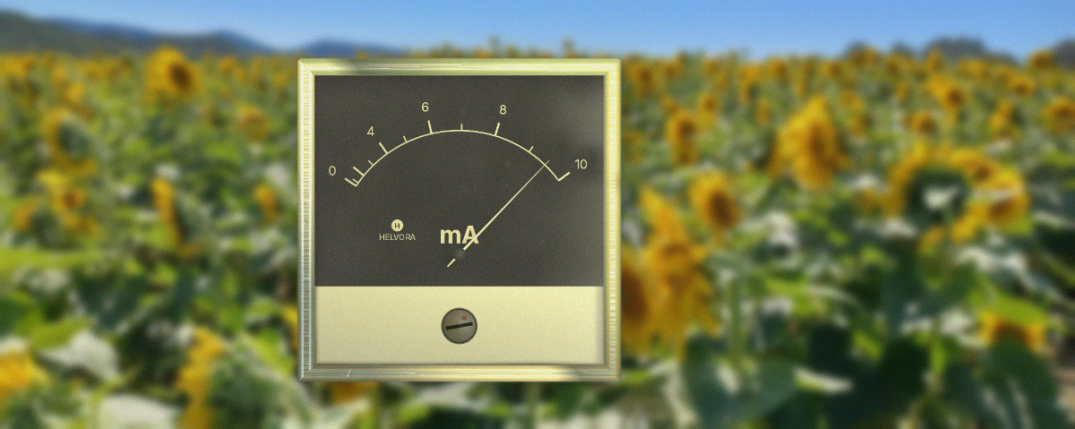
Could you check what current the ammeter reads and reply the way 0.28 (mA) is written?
9.5 (mA)
